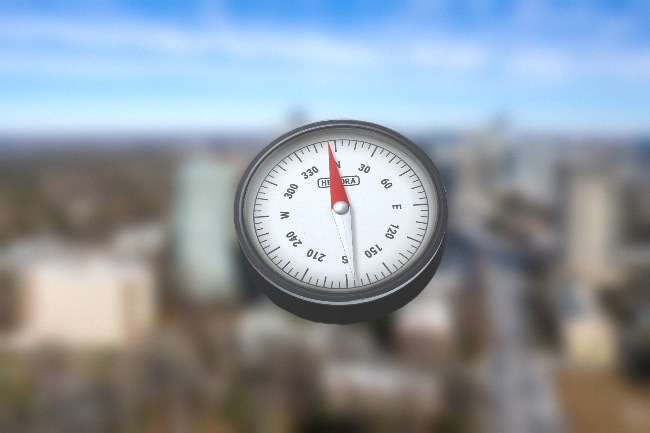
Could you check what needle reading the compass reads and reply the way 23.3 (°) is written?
355 (°)
